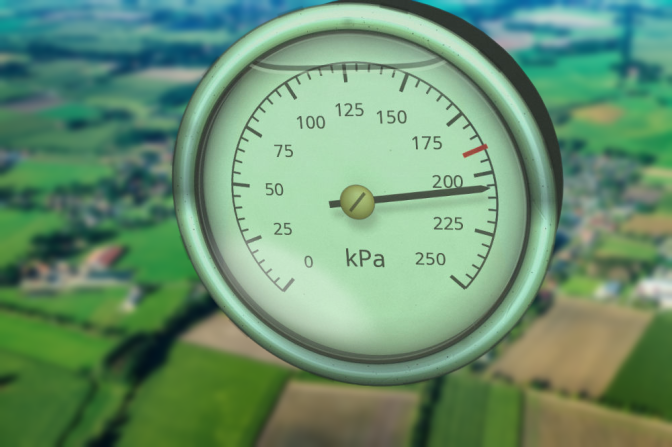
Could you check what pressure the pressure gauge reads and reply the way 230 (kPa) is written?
205 (kPa)
